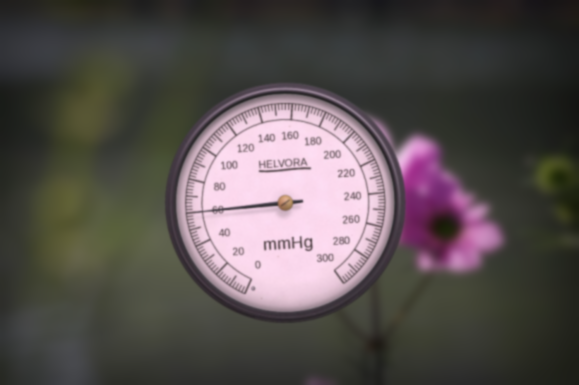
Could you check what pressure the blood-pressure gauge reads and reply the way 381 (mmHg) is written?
60 (mmHg)
